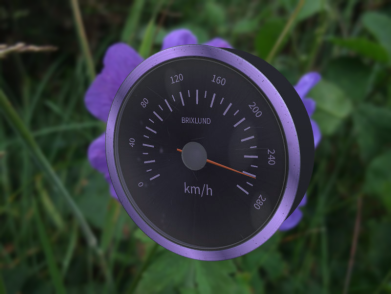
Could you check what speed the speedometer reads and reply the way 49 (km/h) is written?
260 (km/h)
